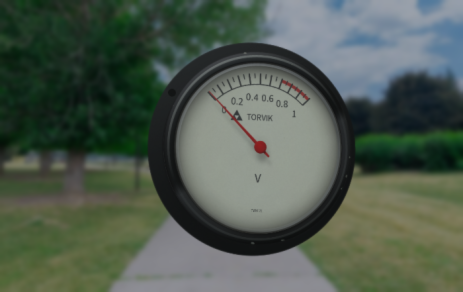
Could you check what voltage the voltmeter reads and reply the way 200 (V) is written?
0 (V)
